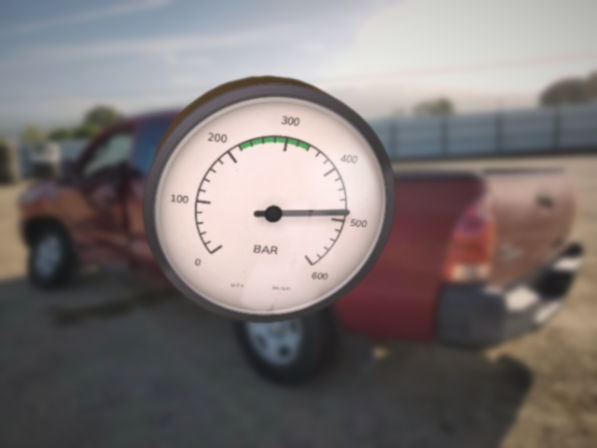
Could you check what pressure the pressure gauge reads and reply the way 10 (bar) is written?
480 (bar)
